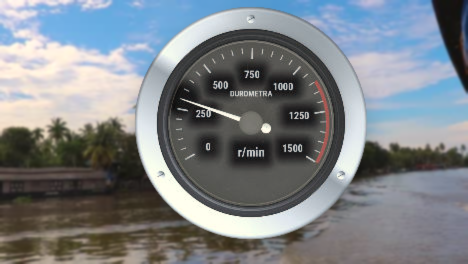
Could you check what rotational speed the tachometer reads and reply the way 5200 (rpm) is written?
300 (rpm)
